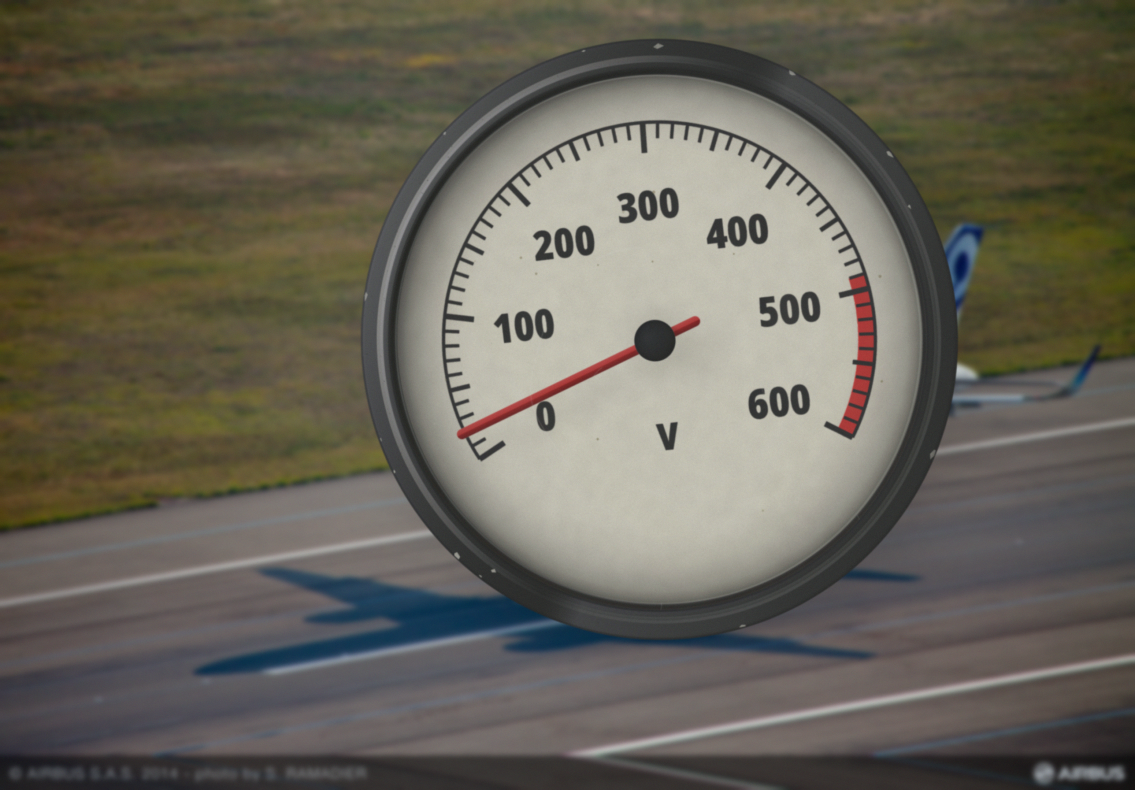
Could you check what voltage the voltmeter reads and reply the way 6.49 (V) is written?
20 (V)
